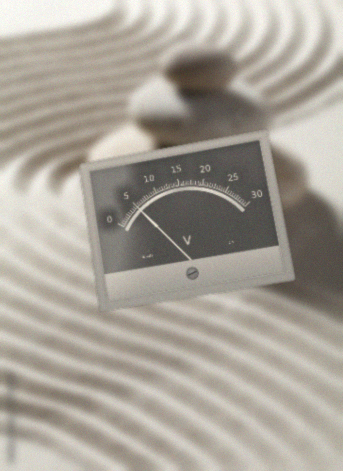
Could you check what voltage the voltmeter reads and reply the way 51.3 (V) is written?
5 (V)
